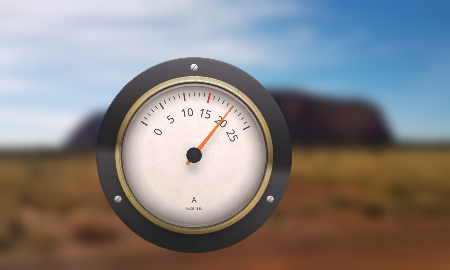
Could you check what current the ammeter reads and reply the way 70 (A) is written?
20 (A)
